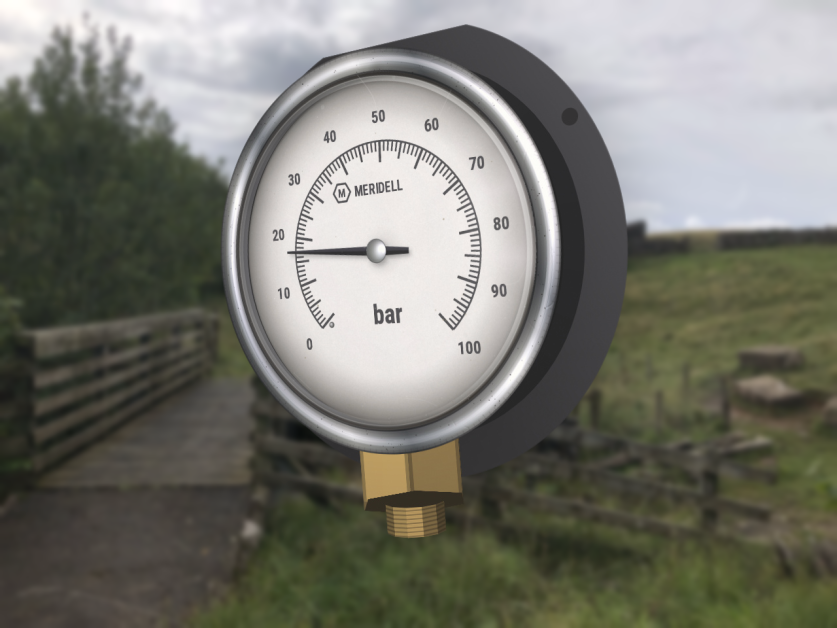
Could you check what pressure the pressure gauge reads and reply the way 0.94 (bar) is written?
17 (bar)
